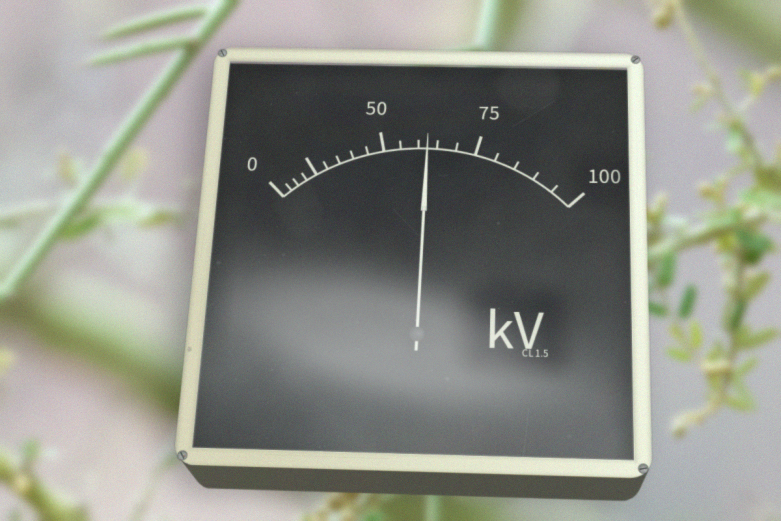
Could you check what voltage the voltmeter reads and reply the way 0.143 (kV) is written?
62.5 (kV)
